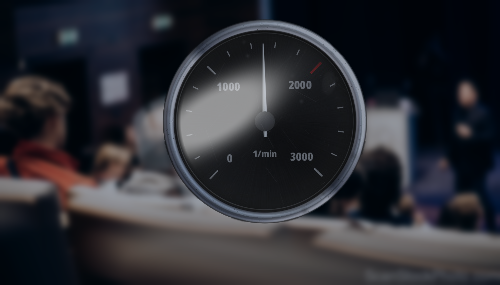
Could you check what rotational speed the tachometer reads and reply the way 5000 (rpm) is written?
1500 (rpm)
